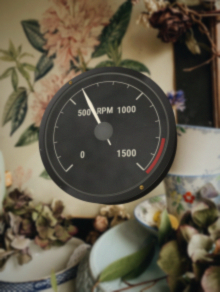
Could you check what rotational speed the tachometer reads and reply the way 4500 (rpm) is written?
600 (rpm)
